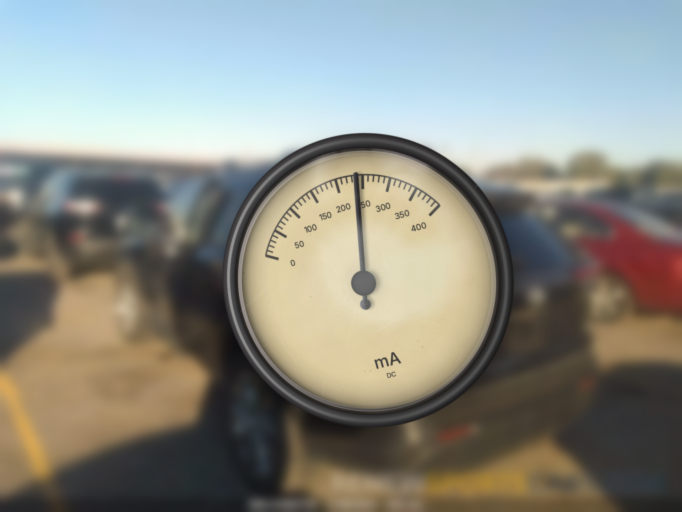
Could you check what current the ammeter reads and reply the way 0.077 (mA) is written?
240 (mA)
